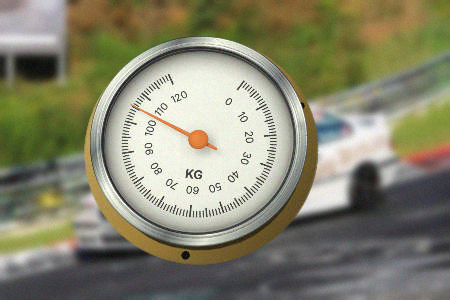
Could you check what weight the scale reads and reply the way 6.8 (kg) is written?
105 (kg)
